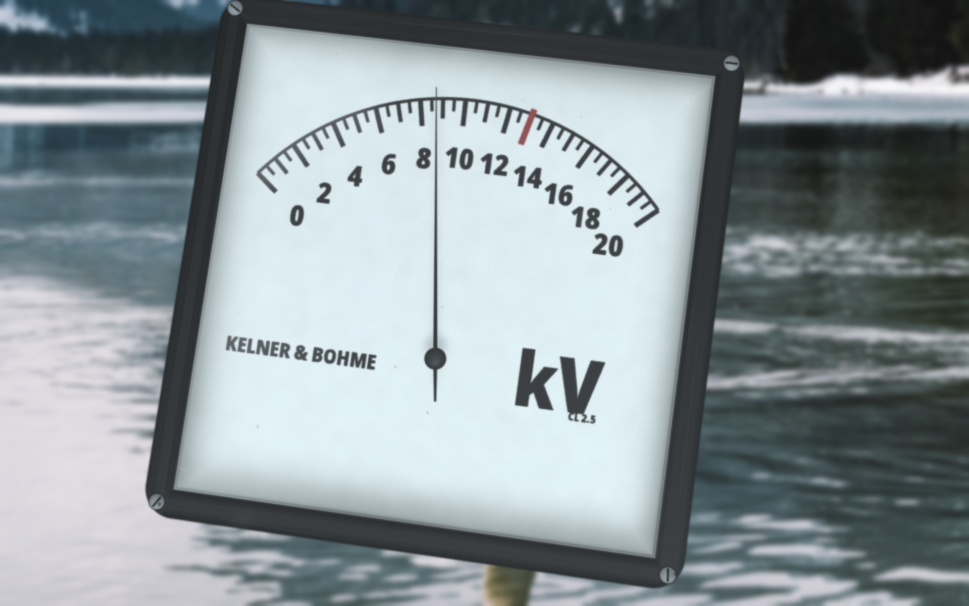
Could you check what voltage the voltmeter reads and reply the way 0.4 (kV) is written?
8.75 (kV)
